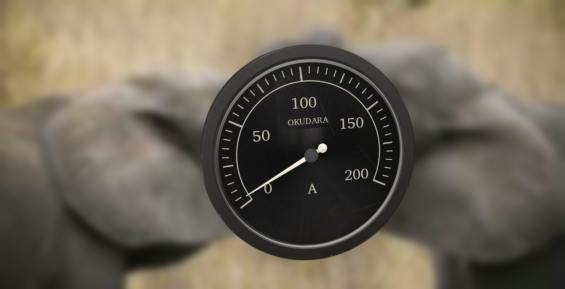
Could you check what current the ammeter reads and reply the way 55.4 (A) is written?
5 (A)
